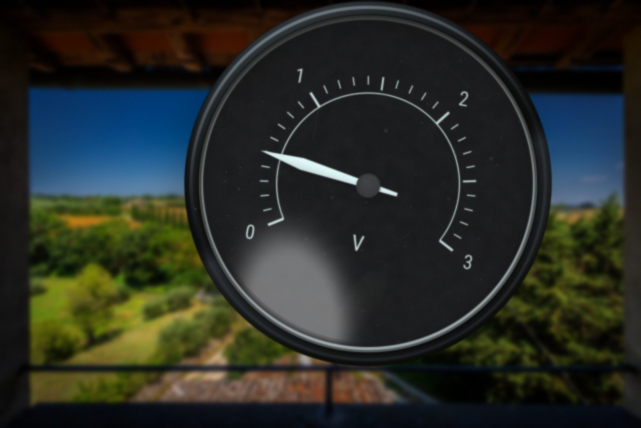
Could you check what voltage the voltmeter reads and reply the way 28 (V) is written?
0.5 (V)
